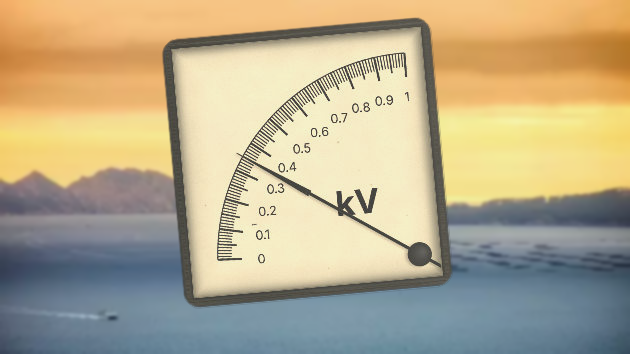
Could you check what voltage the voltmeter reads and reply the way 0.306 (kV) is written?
0.35 (kV)
